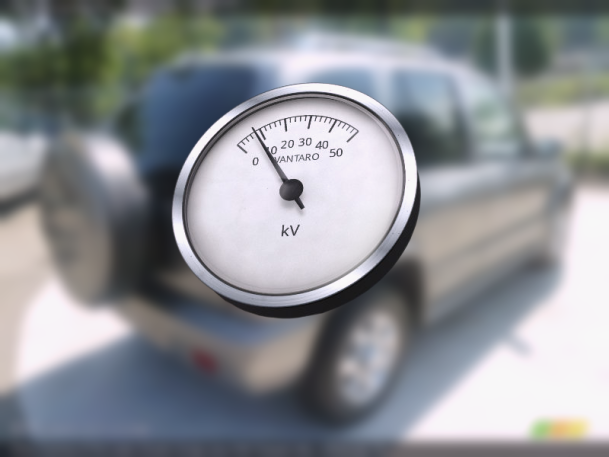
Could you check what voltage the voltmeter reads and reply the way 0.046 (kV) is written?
8 (kV)
